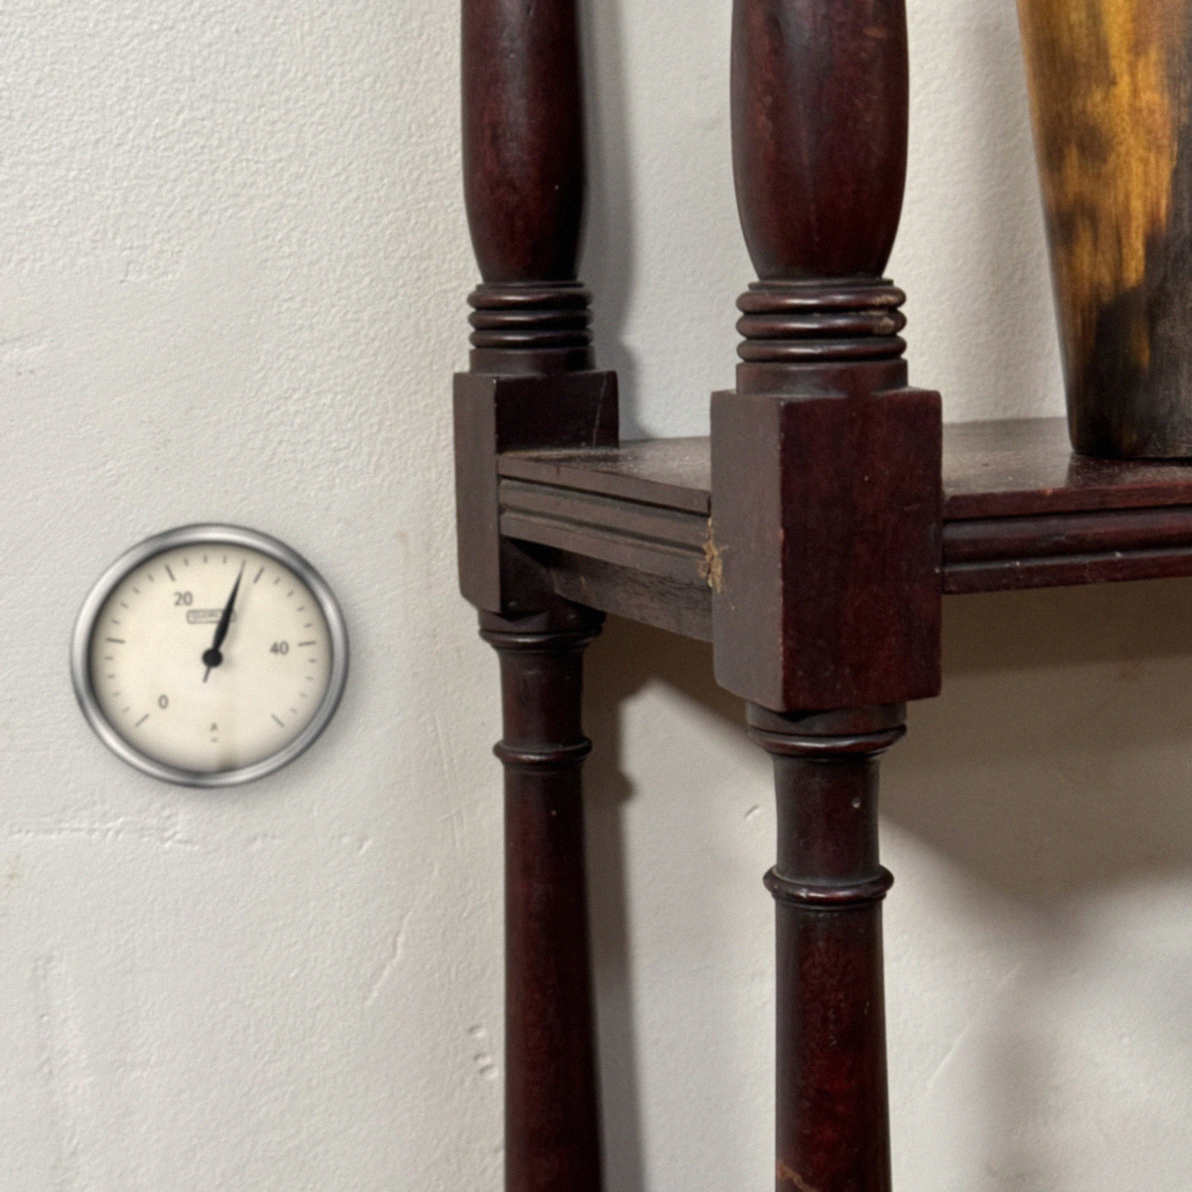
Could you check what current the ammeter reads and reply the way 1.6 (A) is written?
28 (A)
